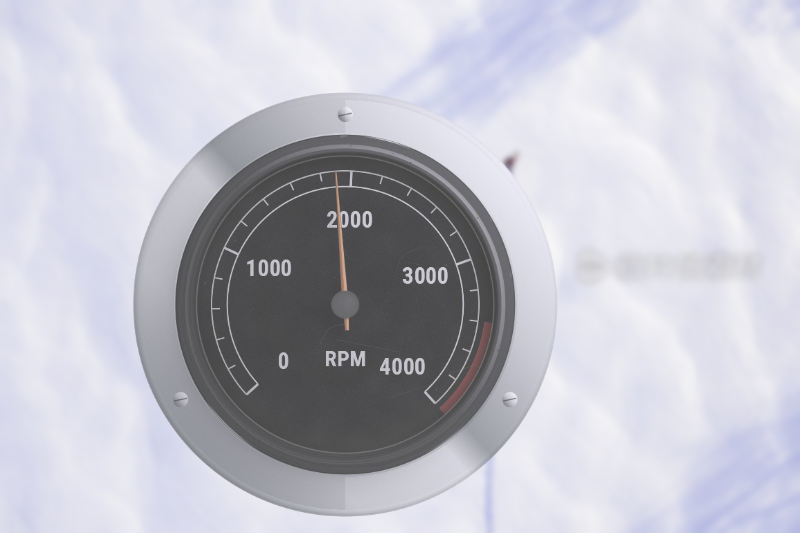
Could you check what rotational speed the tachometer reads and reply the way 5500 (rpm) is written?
1900 (rpm)
